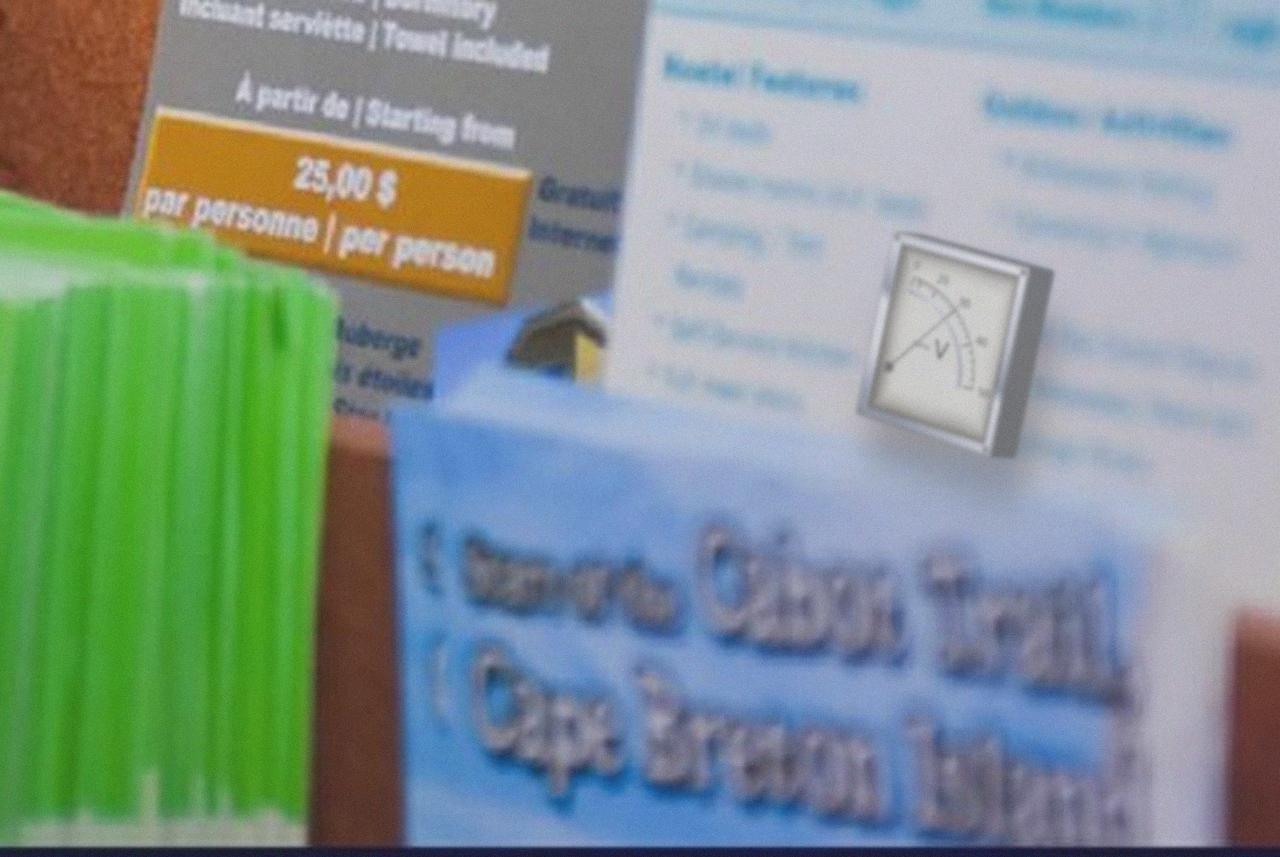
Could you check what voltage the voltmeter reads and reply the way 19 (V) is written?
30 (V)
